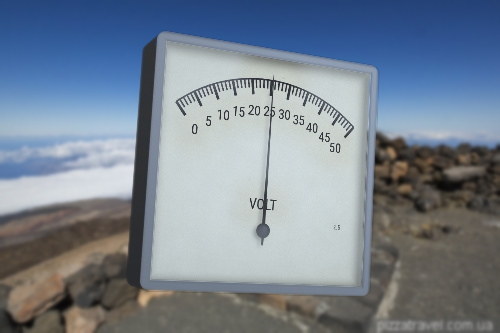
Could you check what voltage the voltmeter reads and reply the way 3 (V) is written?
25 (V)
